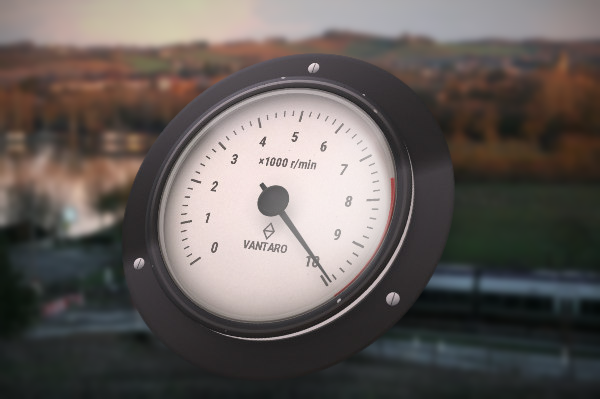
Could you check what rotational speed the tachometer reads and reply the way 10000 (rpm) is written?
9900 (rpm)
